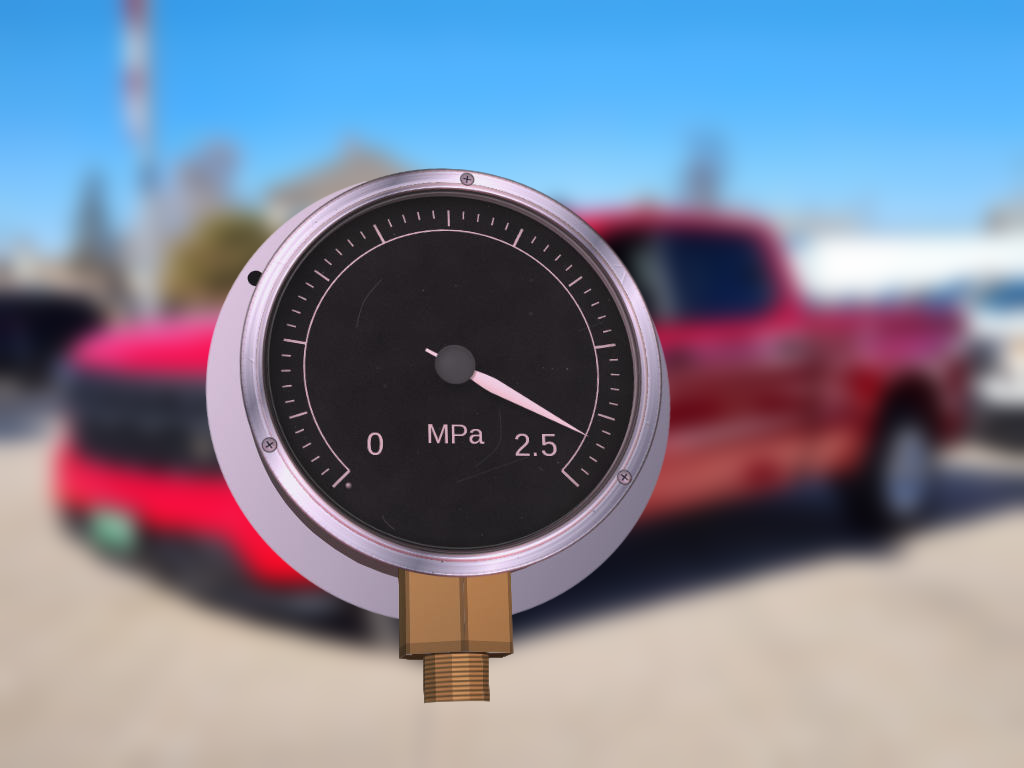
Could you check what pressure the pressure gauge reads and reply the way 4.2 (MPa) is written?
2.35 (MPa)
